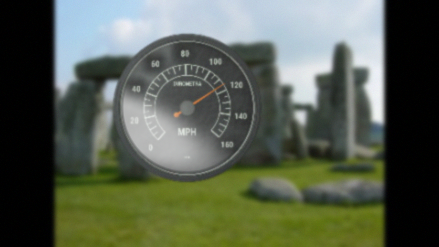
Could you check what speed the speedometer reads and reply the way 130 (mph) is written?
115 (mph)
